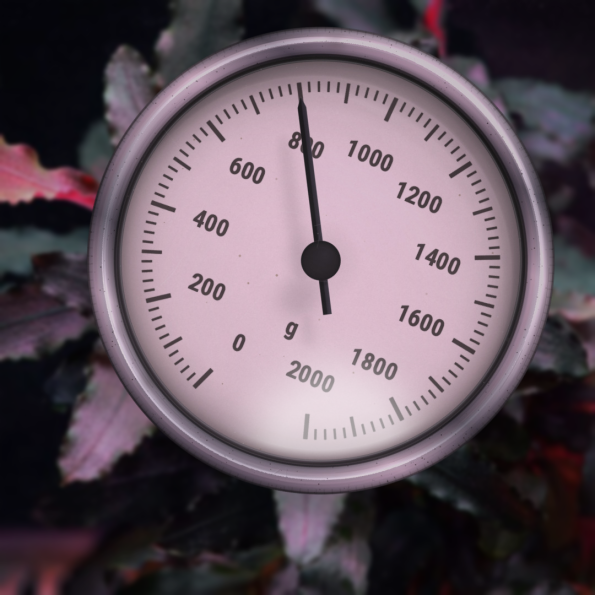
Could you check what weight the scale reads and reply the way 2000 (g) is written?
800 (g)
